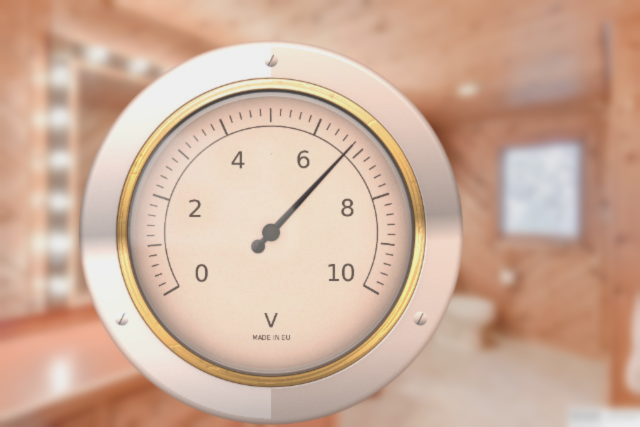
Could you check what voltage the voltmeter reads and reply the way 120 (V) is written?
6.8 (V)
